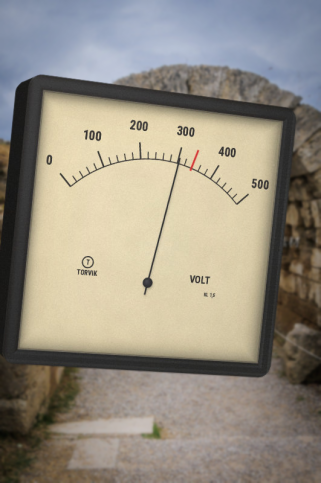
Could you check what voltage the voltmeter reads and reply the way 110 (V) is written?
300 (V)
